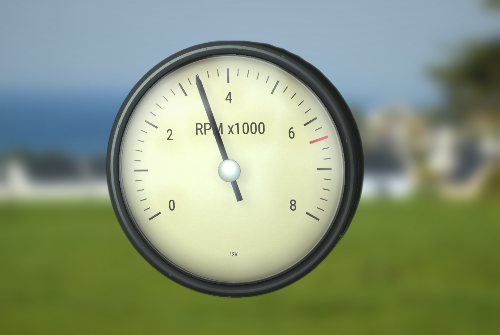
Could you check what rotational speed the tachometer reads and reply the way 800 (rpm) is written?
3400 (rpm)
